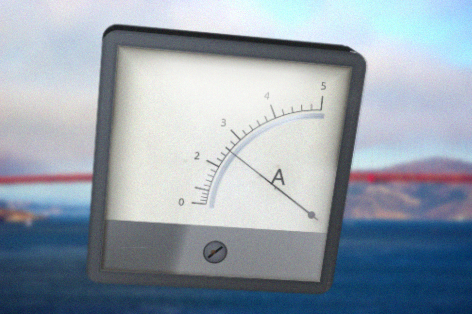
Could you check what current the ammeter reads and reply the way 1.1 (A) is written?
2.6 (A)
